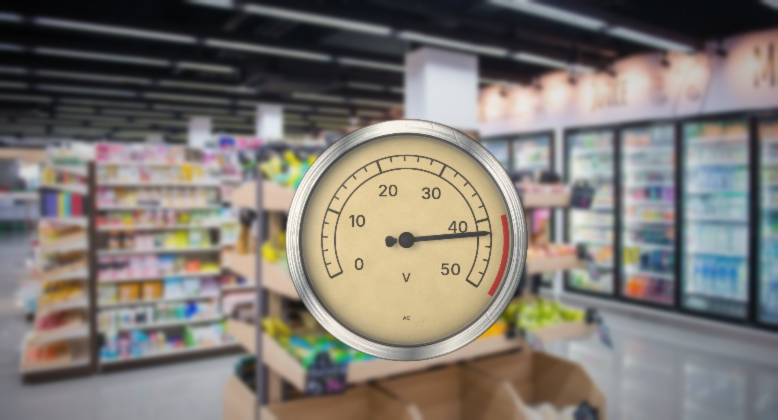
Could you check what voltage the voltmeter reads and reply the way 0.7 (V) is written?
42 (V)
